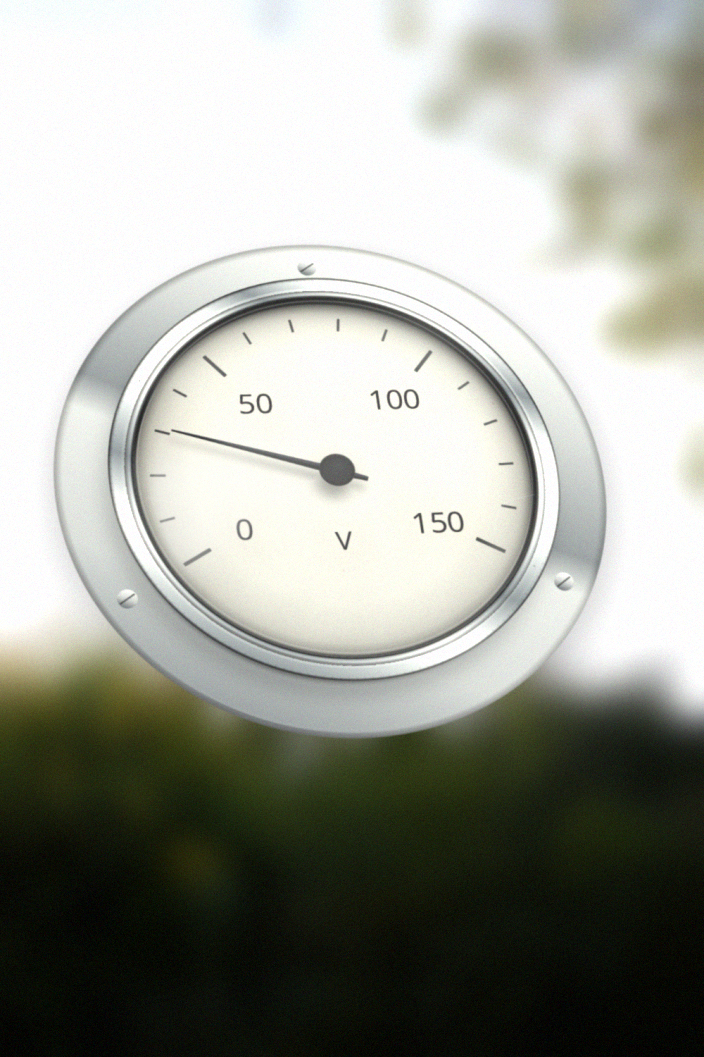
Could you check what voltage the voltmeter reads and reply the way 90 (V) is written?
30 (V)
